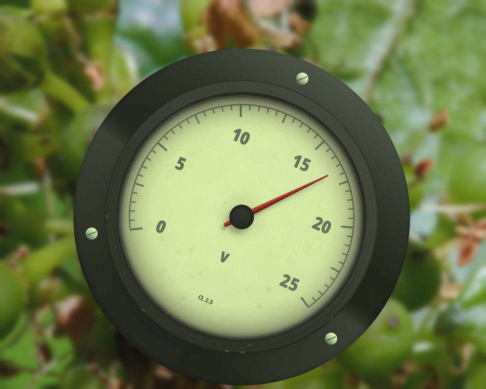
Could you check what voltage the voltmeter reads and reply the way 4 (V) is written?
16.75 (V)
